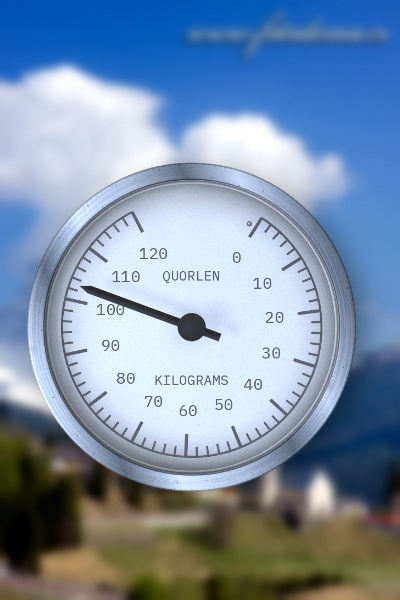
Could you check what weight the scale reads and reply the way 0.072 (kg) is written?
103 (kg)
